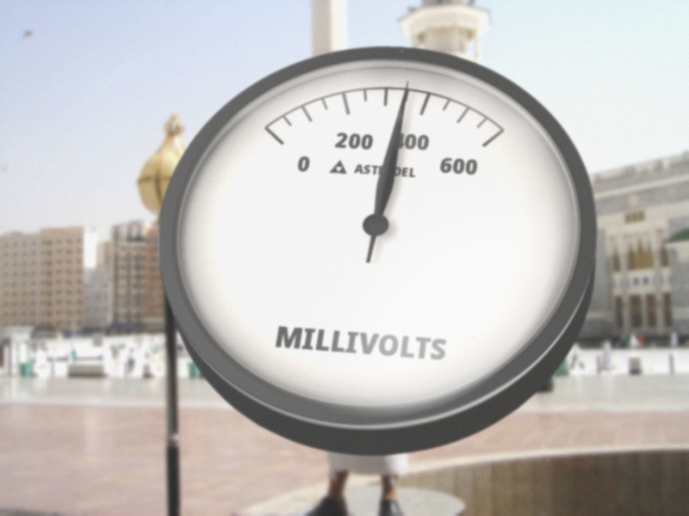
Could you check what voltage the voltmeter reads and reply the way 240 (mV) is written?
350 (mV)
